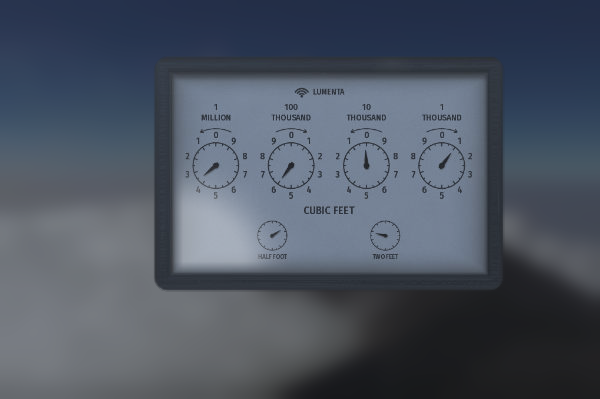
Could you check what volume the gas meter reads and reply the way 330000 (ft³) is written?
360100 (ft³)
